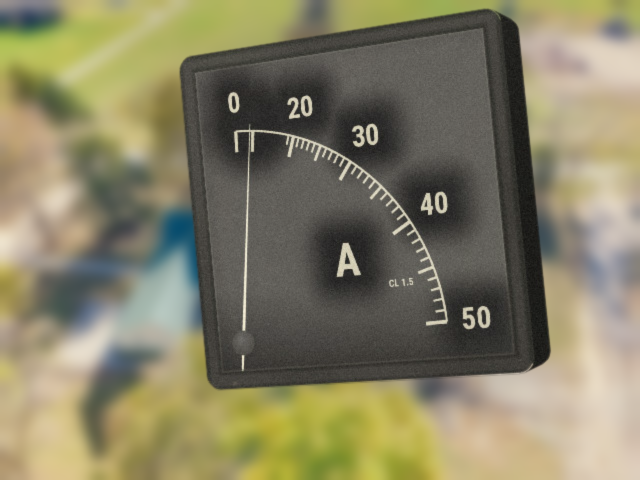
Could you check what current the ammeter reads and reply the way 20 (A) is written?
10 (A)
